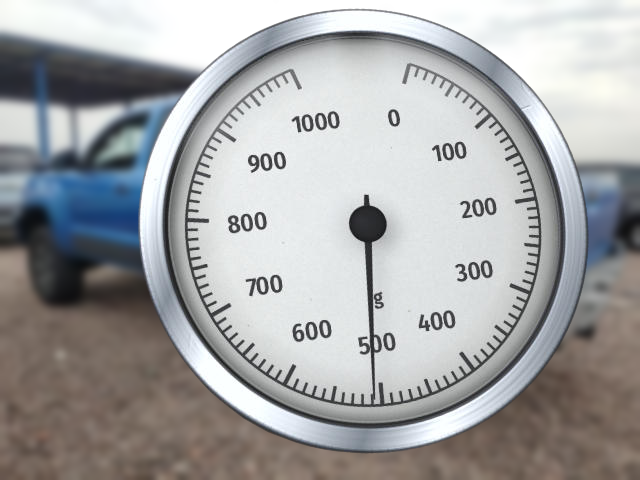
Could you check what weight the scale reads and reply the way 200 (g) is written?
510 (g)
